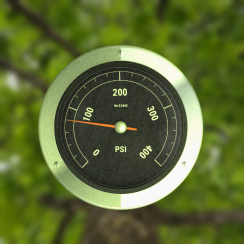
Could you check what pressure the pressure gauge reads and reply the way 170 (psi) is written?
80 (psi)
